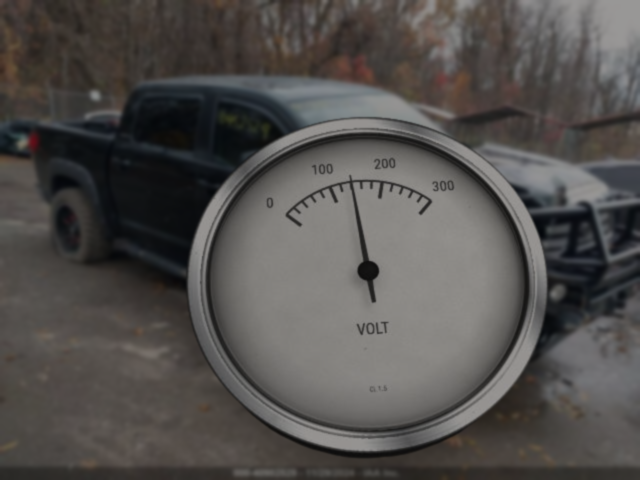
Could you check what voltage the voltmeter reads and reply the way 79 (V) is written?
140 (V)
